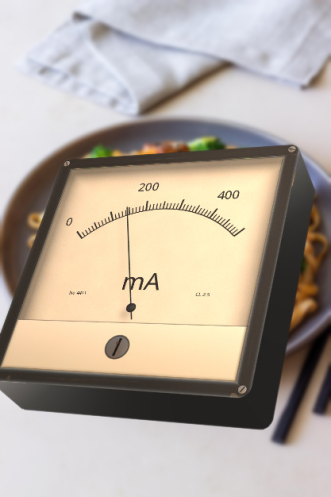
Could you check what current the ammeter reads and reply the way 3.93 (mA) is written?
150 (mA)
